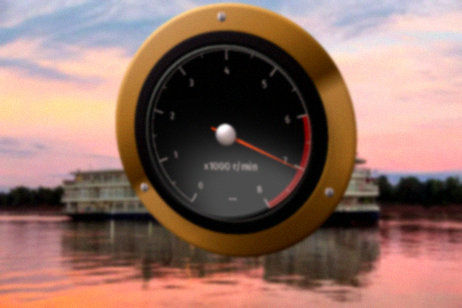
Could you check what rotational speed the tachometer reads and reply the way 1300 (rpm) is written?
7000 (rpm)
